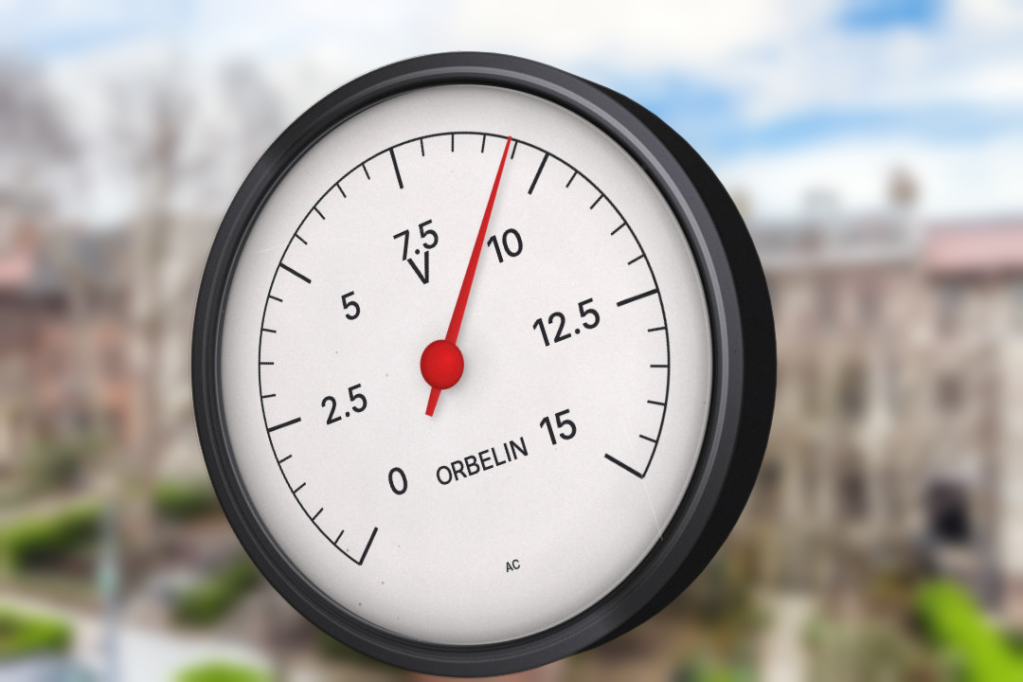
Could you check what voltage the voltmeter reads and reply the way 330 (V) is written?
9.5 (V)
